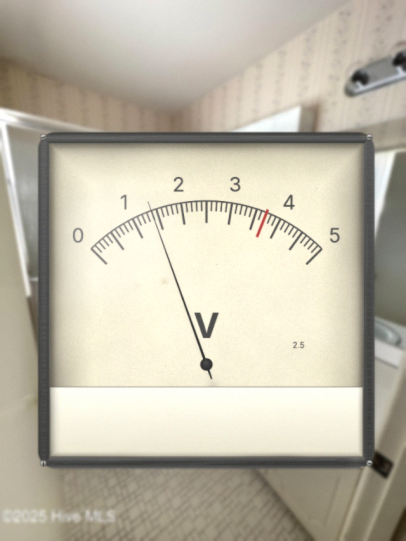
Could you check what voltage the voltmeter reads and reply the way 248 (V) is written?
1.4 (V)
